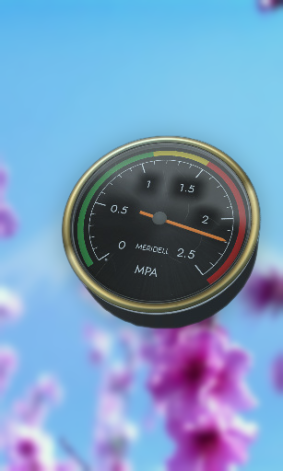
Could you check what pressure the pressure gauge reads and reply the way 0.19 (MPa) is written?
2.2 (MPa)
